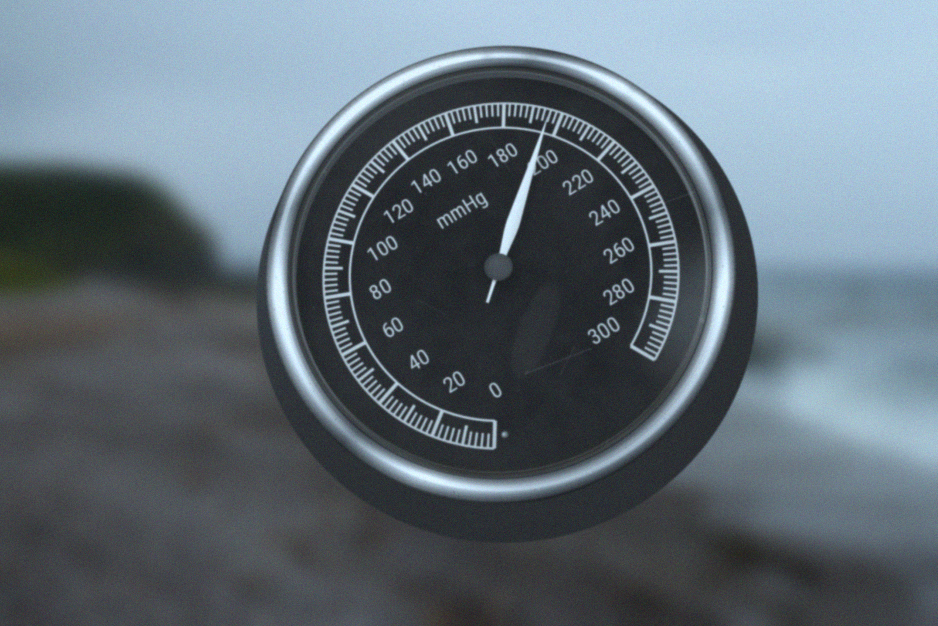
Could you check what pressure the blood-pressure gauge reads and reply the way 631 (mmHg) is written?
196 (mmHg)
